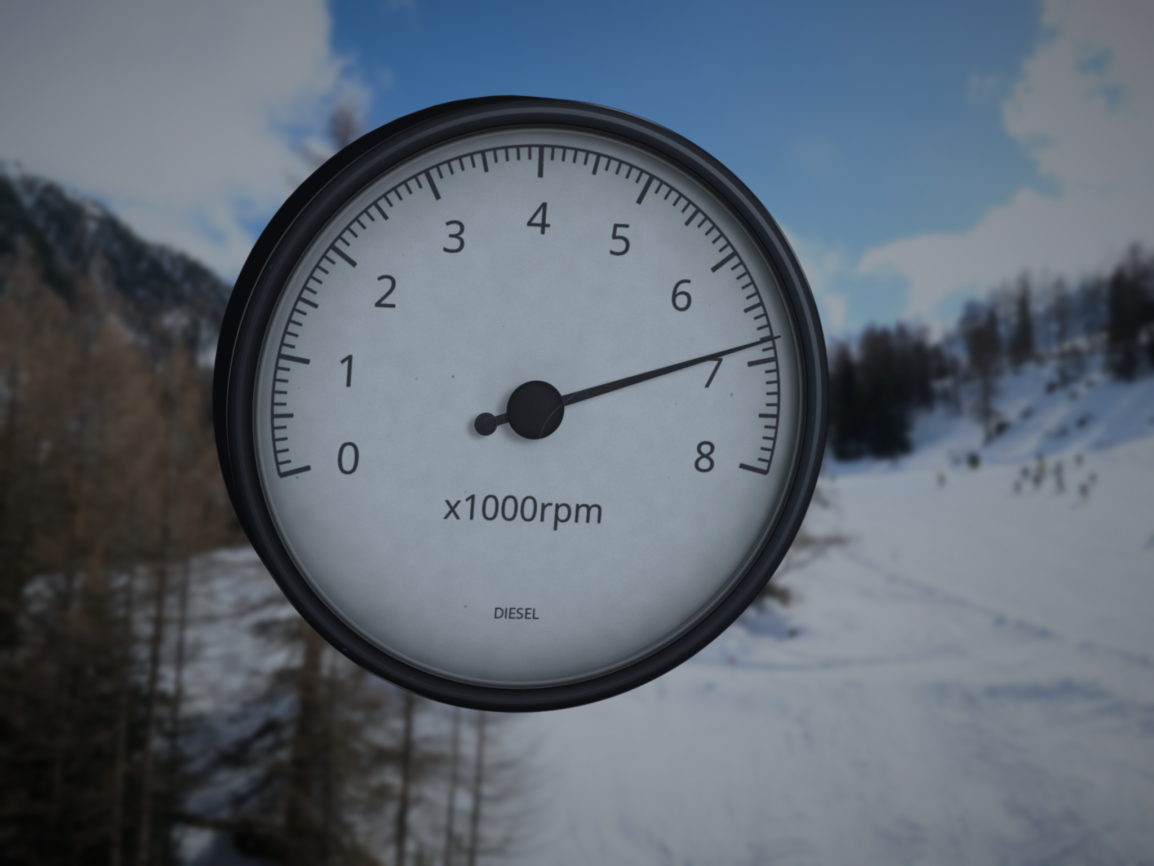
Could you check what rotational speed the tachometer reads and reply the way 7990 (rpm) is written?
6800 (rpm)
